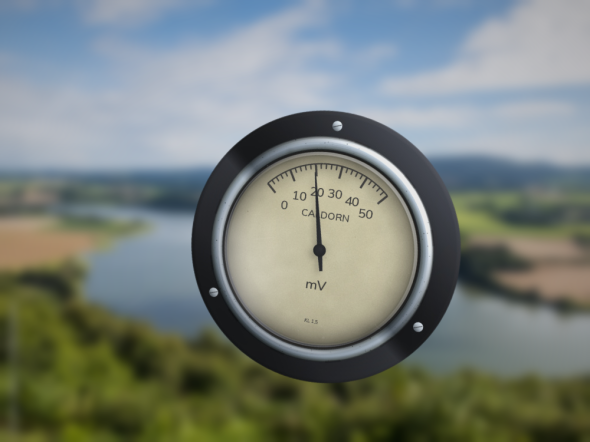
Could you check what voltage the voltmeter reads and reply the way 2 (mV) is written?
20 (mV)
